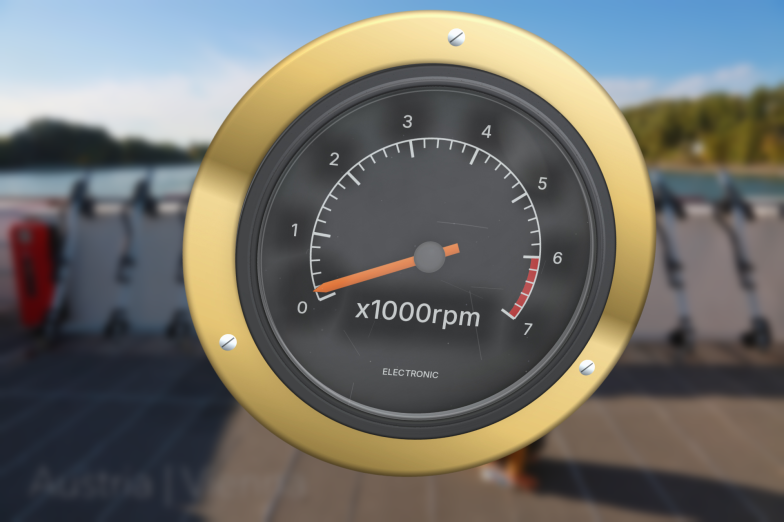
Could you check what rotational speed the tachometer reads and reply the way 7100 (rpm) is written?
200 (rpm)
